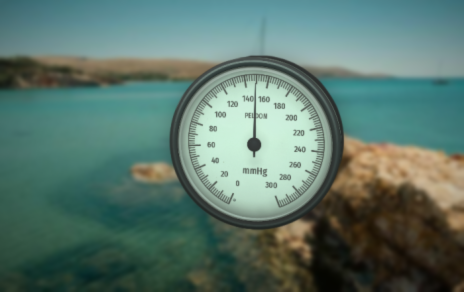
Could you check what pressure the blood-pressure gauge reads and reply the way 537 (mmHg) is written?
150 (mmHg)
